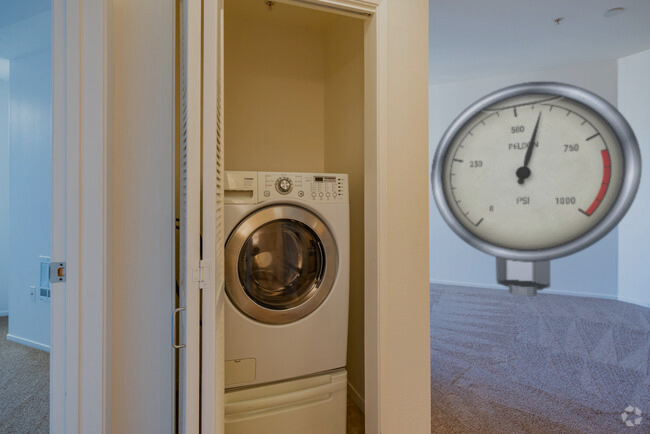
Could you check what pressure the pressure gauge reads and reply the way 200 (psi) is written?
575 (psi)
